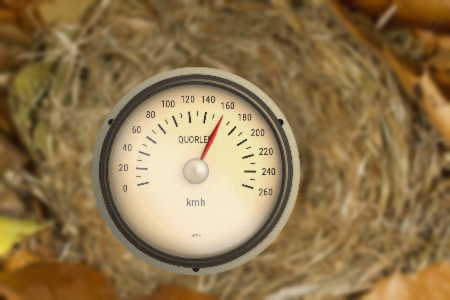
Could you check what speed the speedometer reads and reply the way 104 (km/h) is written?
160 (km/h)
